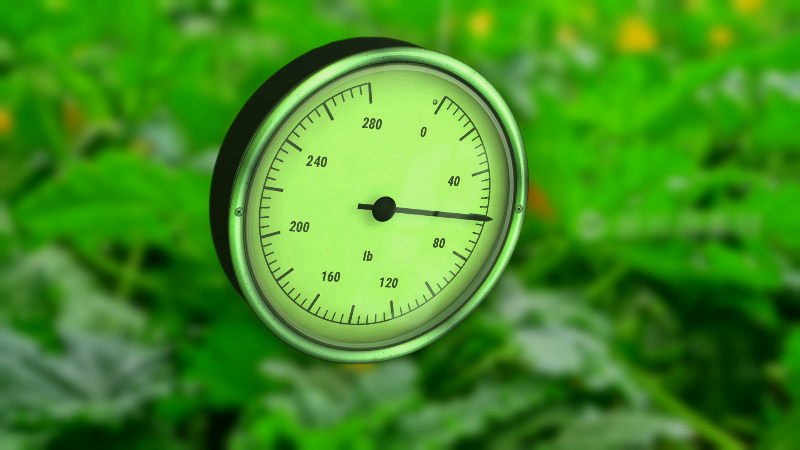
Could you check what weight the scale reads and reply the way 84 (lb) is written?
60 (lb)
